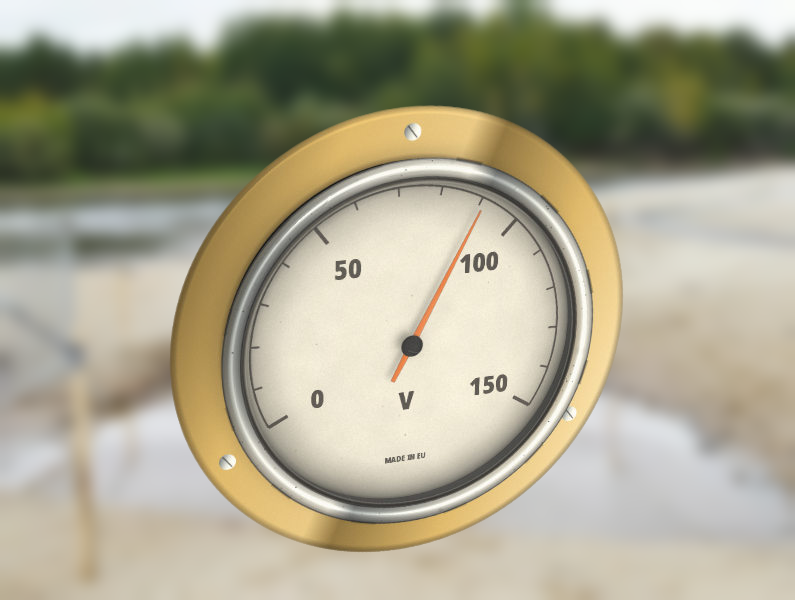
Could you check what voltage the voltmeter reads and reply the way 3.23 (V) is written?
90 (V)
